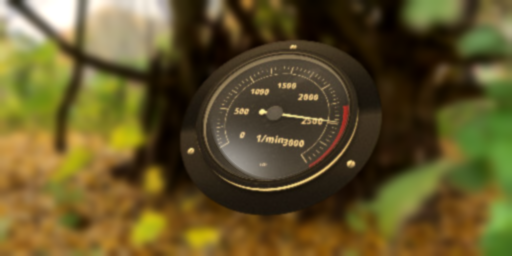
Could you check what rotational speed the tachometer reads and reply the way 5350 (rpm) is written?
2500 (rpm)
